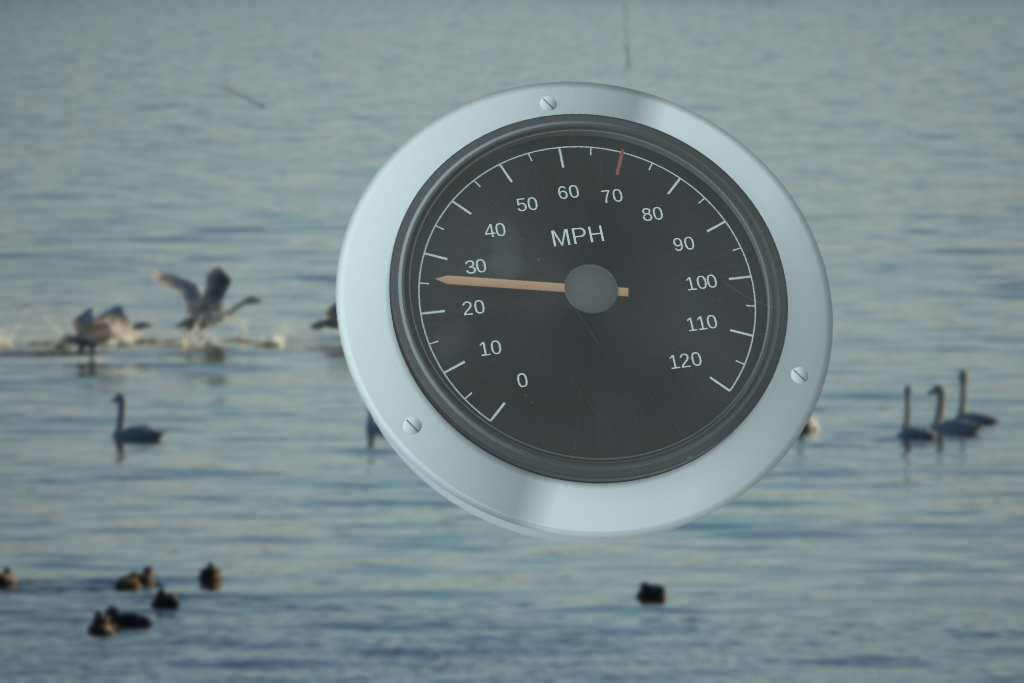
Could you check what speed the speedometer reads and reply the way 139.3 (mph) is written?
25 (mph)
